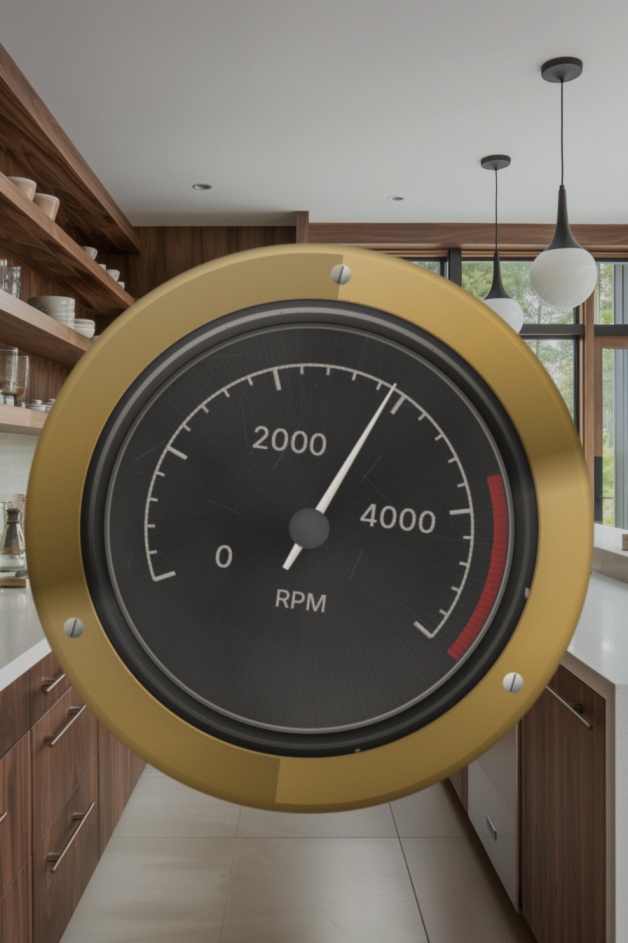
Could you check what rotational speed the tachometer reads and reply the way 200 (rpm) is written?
2900 (rpm)
